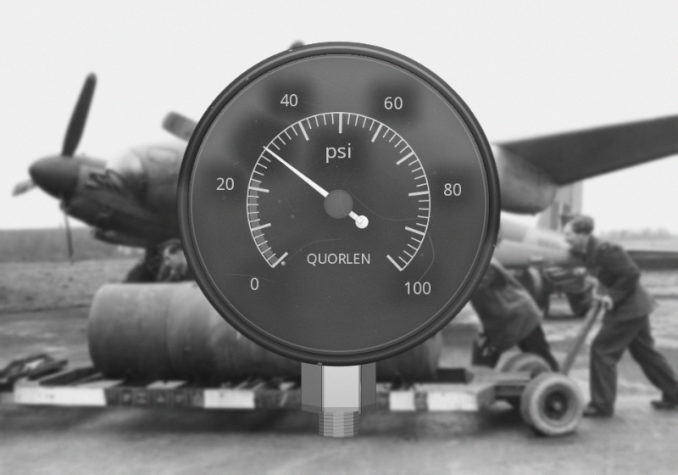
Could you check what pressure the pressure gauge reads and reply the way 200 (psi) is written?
30 (psi)
